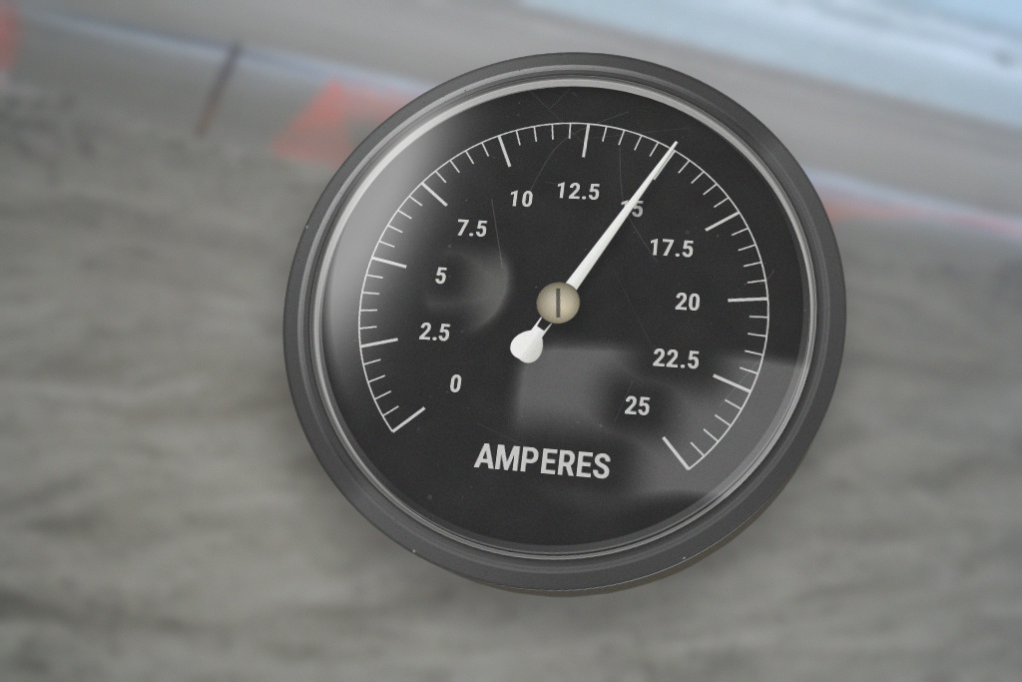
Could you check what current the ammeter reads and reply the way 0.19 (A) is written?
15 (A)
